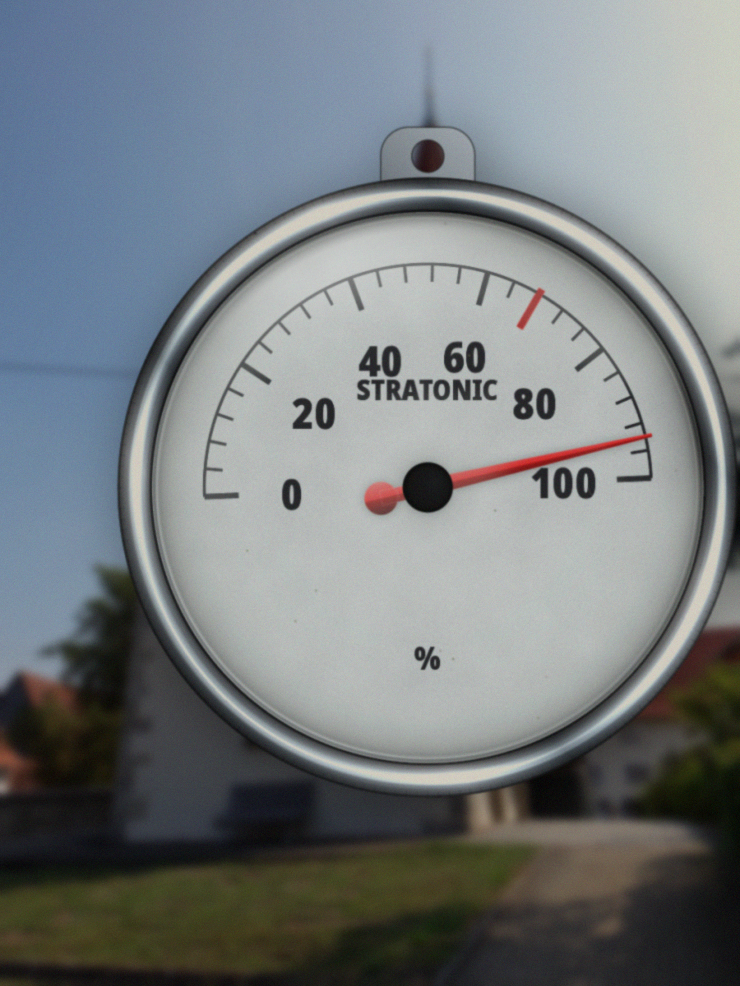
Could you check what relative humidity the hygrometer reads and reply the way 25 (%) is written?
94 (%)
